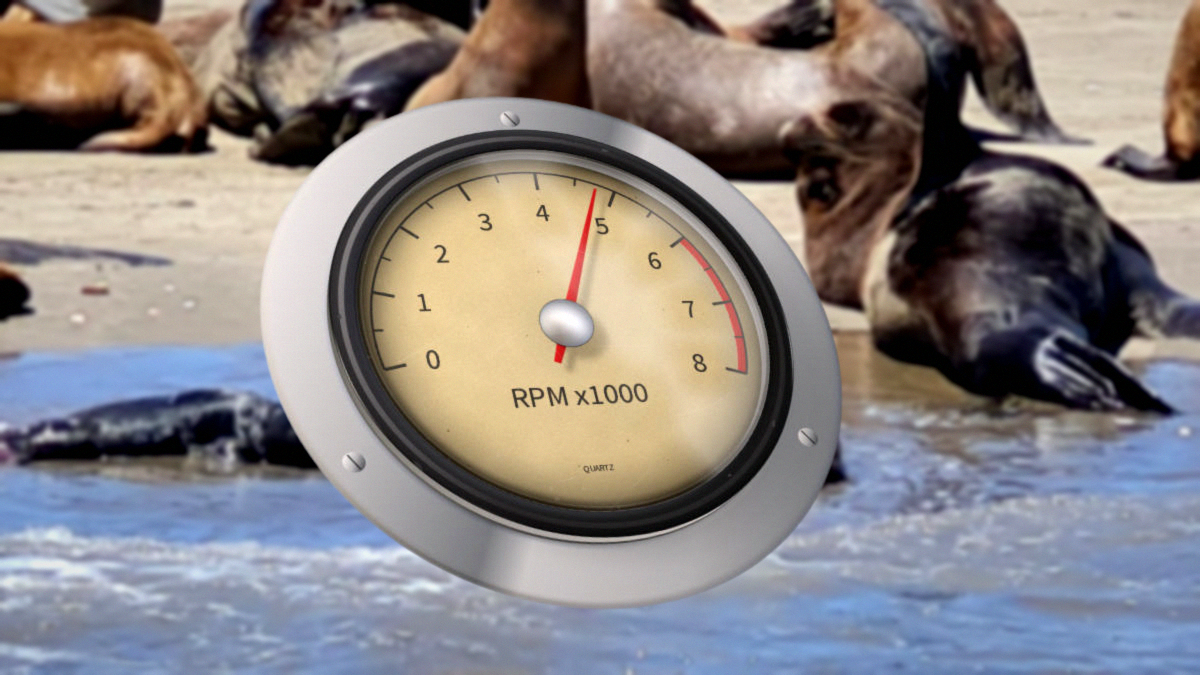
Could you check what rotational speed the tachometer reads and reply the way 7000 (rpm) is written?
4750 (rpm)
